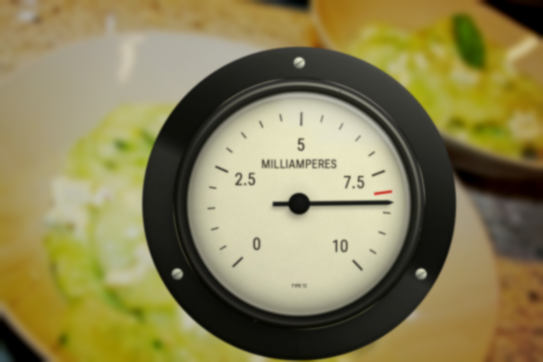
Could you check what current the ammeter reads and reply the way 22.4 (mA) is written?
8.25 (mA)
